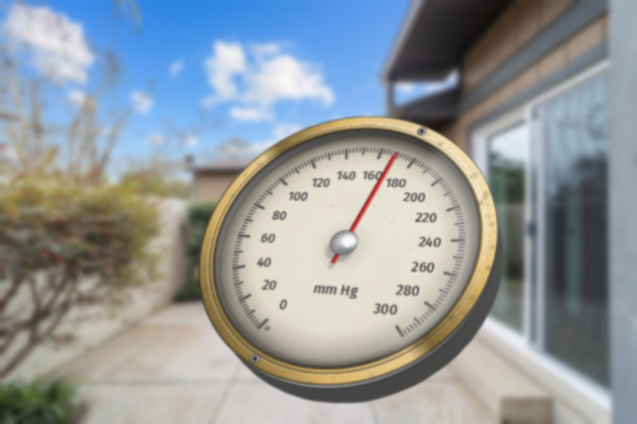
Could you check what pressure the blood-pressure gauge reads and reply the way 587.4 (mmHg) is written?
170 (mmHg)
